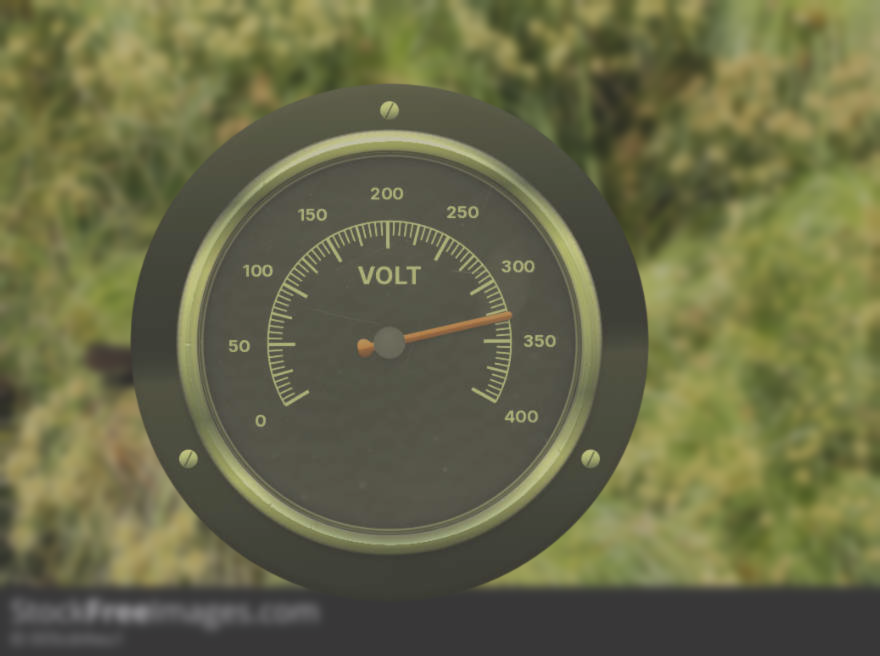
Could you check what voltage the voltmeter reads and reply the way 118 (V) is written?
330 (V)
